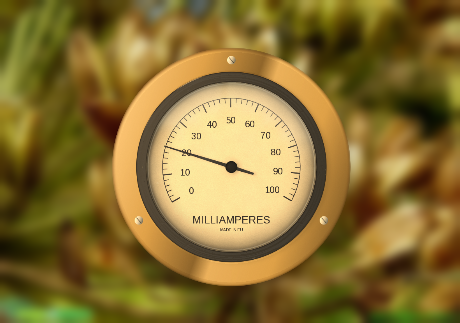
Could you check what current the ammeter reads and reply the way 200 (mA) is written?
20 (mA)
